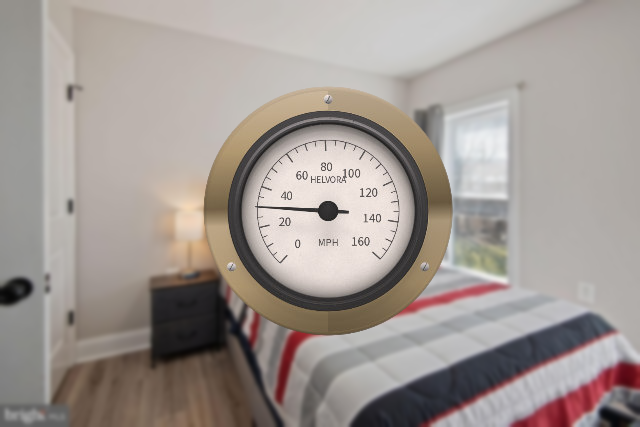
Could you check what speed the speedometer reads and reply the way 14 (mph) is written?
30 (mph)
